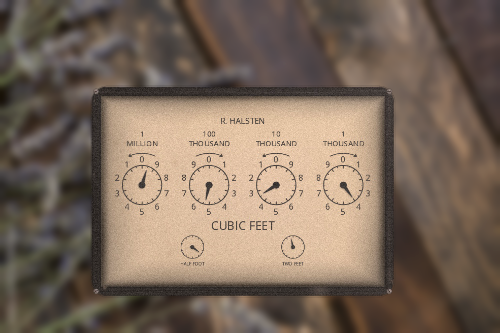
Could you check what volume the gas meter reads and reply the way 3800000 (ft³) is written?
953400 (ft³)
